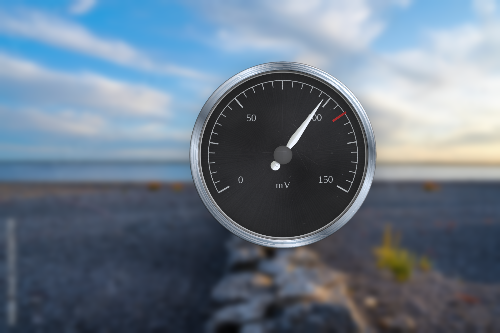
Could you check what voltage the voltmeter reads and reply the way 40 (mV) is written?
97.5 (mV)
